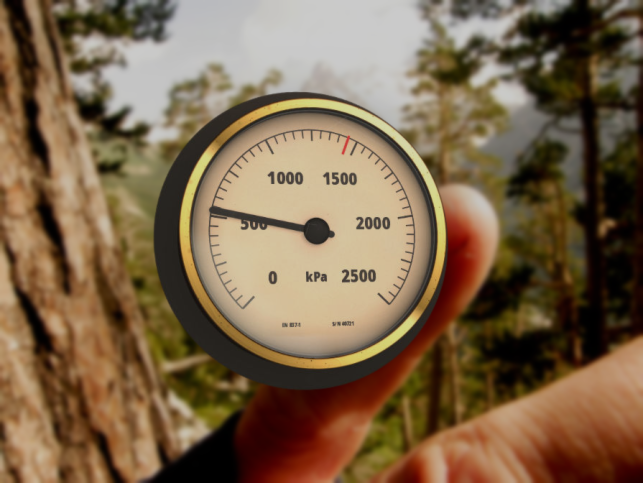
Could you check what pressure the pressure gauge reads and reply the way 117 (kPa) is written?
525 (kPa)
